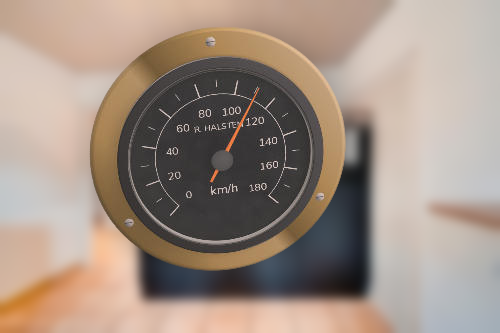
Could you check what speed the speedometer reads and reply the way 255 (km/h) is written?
110 (km/h)
